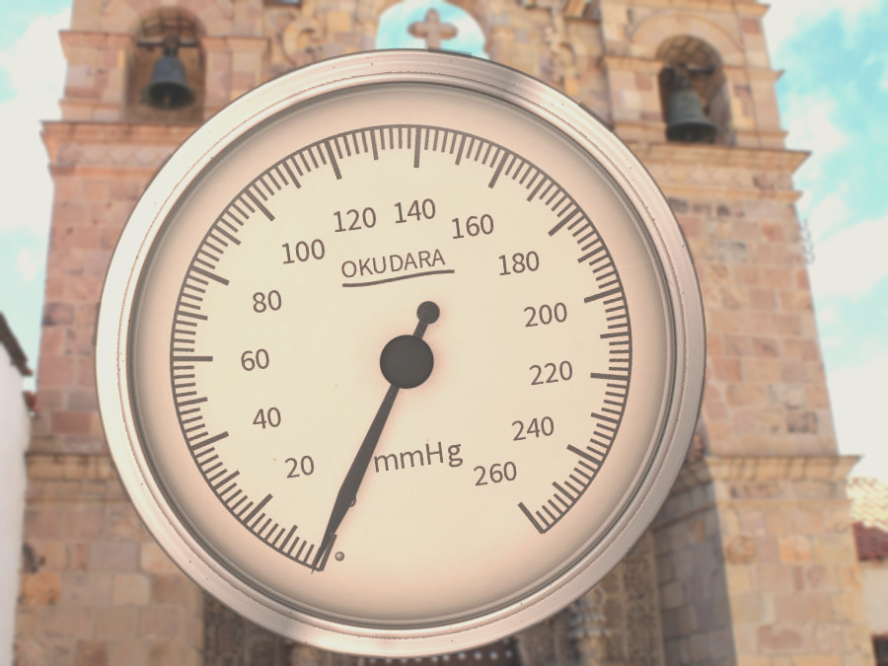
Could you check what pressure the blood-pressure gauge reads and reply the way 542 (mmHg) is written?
2 (mmHg)
